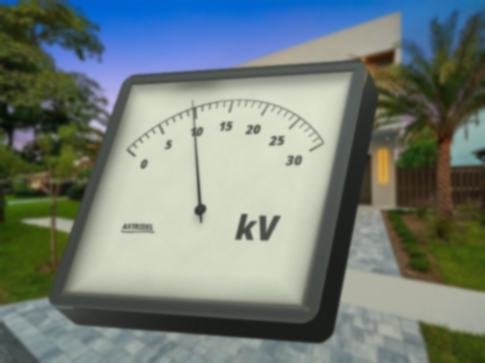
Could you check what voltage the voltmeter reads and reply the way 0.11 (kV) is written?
10 (kV)
